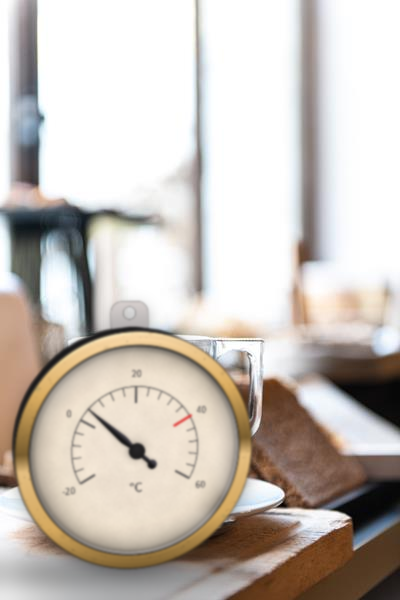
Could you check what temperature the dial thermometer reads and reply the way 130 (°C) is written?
4 (°C)
